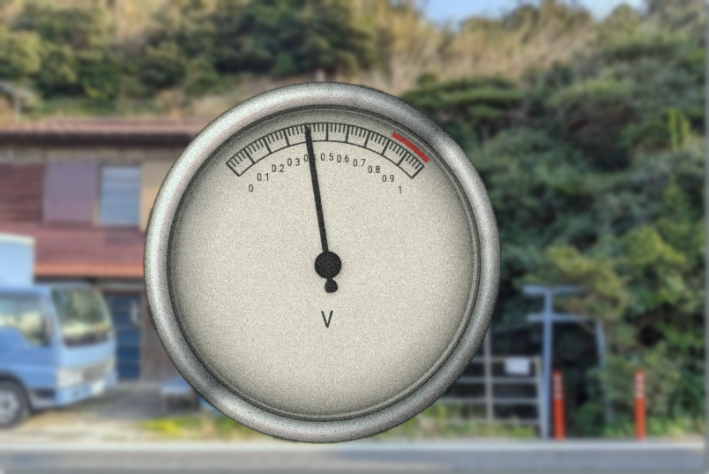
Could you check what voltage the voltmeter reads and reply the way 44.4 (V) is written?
0.4 (V)
